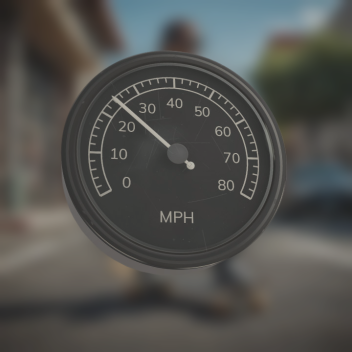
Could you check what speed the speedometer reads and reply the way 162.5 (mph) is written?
24 (mph)
